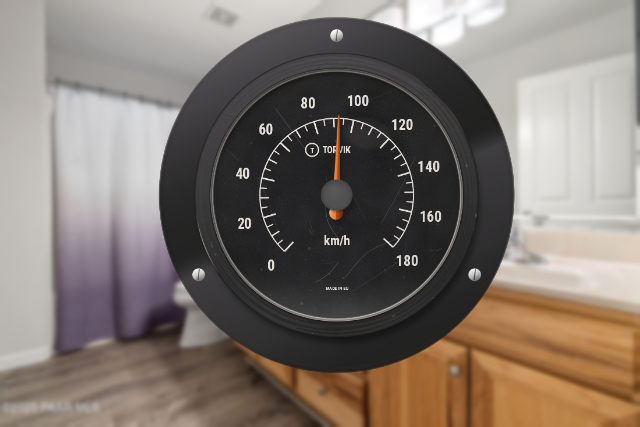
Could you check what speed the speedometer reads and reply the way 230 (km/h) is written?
92.5 (km/h)
